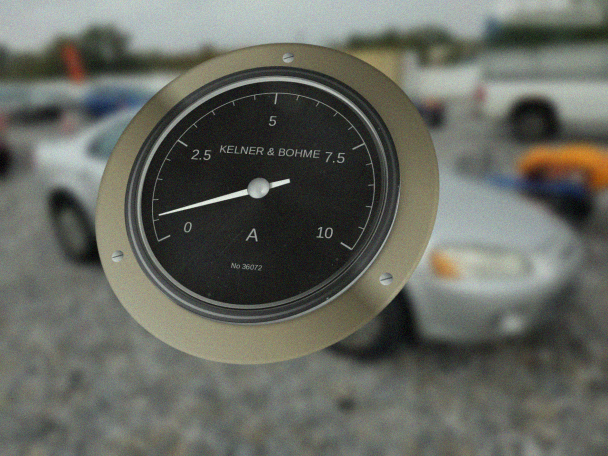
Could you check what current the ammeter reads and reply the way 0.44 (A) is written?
0.5 (A)
